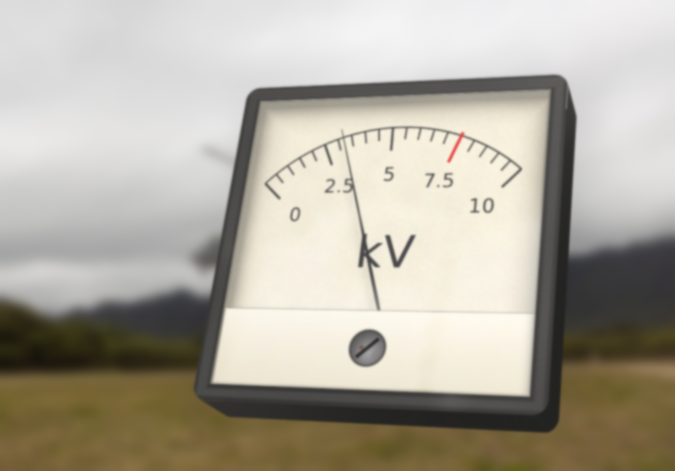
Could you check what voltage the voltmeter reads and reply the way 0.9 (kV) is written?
3.25 (kV)
